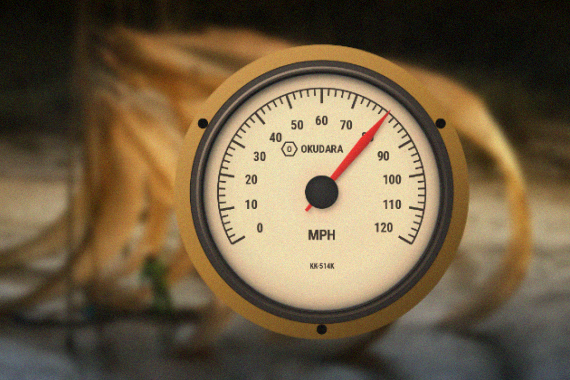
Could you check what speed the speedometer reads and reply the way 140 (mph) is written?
80 (mph)
